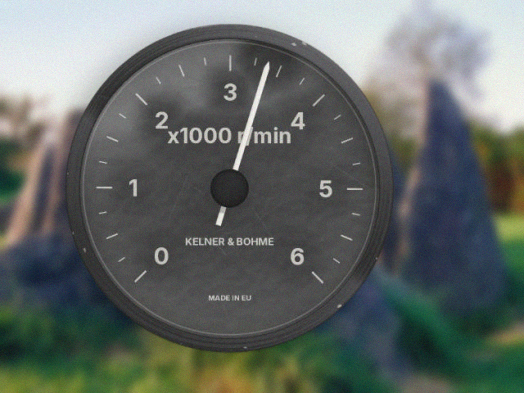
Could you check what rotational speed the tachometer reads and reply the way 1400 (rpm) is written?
3375 (rpm)
